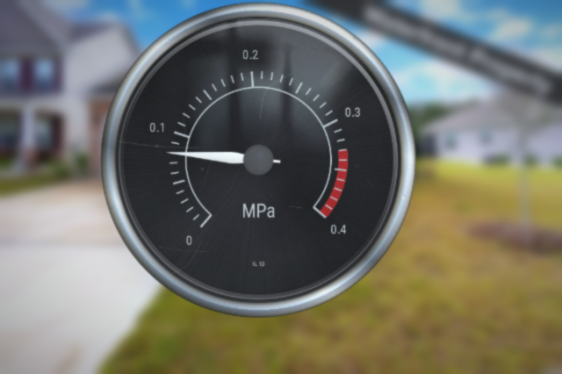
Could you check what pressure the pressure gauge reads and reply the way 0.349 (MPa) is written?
0.08 (MPa)
